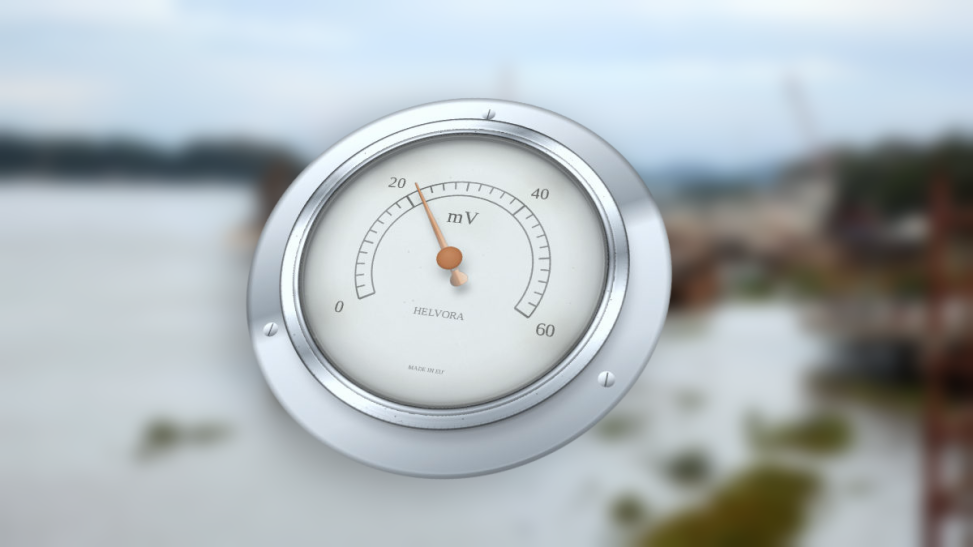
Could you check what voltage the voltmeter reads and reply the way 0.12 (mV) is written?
22 (mV)
